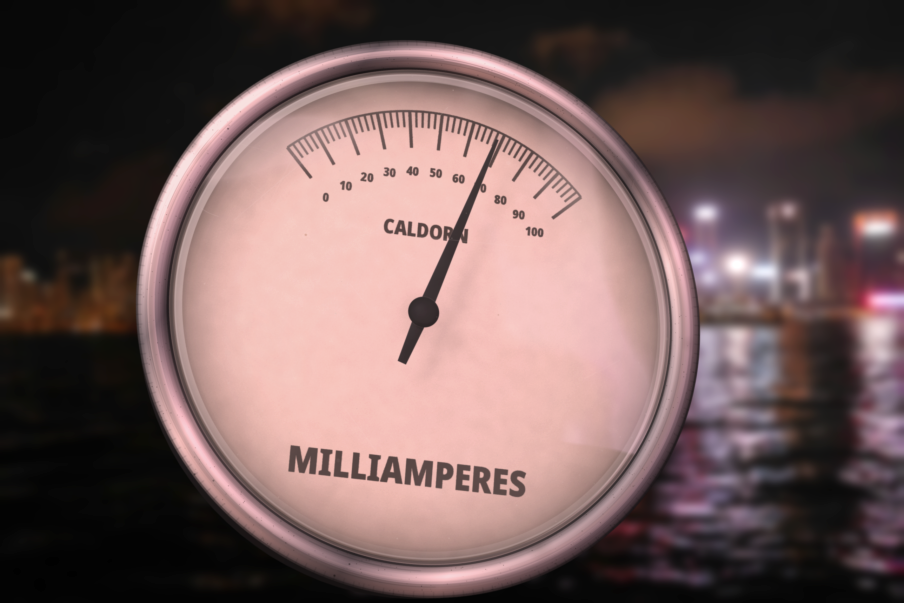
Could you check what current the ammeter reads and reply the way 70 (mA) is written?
68 (mA)
